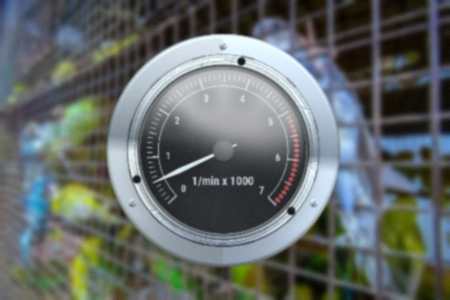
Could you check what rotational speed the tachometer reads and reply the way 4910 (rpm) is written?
500 (rpm)
